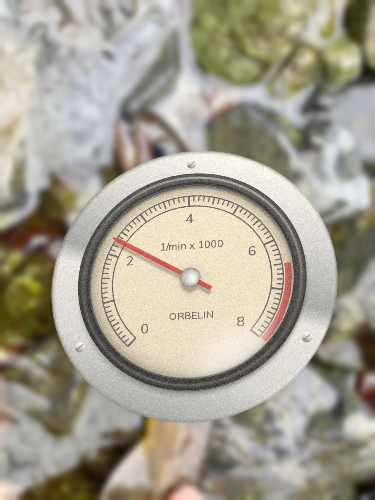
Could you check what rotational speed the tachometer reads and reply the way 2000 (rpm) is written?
2300 (rpm)
